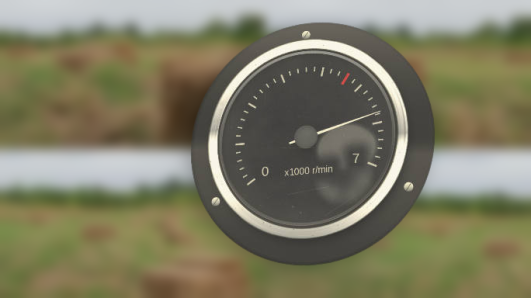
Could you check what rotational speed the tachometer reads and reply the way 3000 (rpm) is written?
5800 (rpm)
